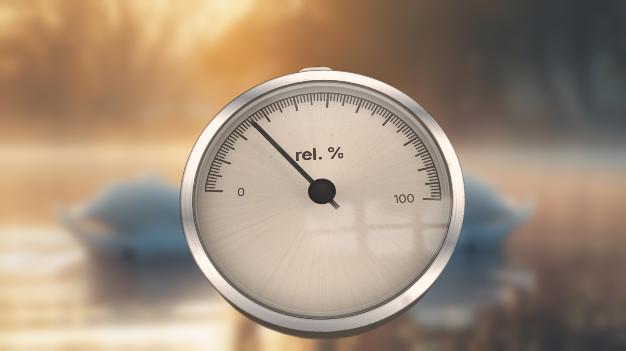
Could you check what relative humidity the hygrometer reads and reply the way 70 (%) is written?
25 (%)
